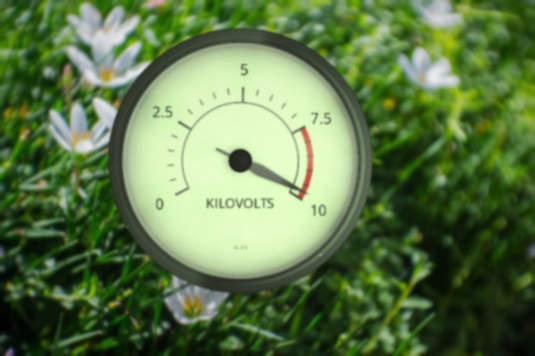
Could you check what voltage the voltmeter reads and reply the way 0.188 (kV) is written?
9.75 (kV)
